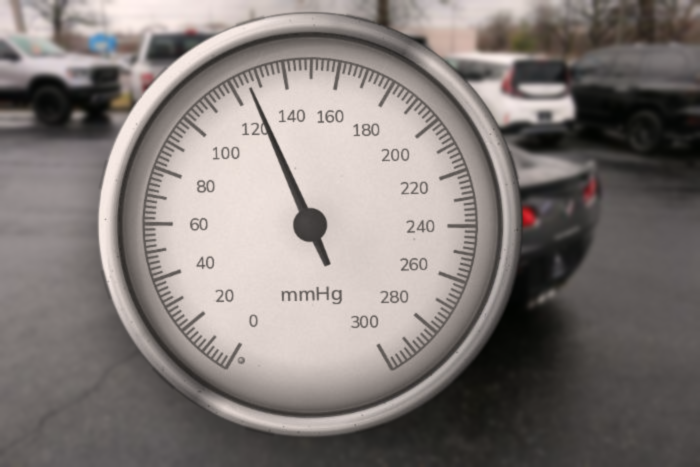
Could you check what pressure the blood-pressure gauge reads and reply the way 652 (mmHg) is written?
126 (mmHg)
